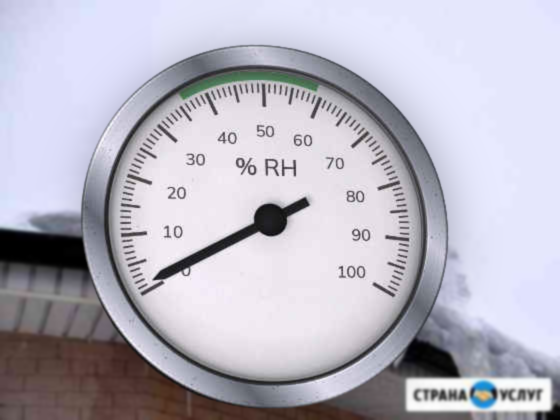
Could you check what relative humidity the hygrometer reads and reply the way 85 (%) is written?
1 (%)
